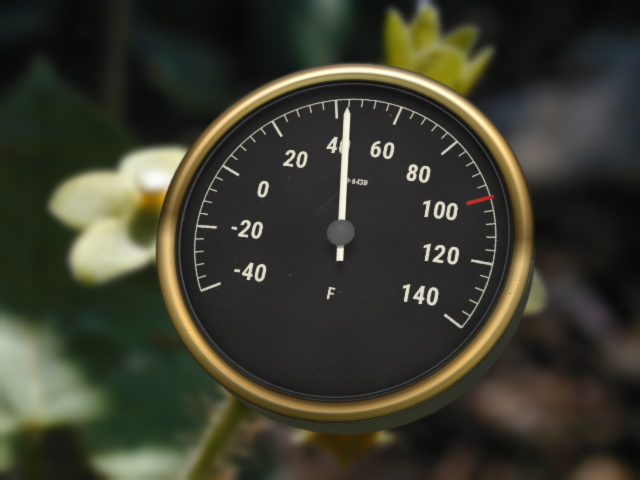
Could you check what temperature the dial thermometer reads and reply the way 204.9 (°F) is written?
44 (°F)
